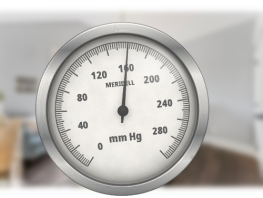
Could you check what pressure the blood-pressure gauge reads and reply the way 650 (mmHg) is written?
160 (mmHg)
